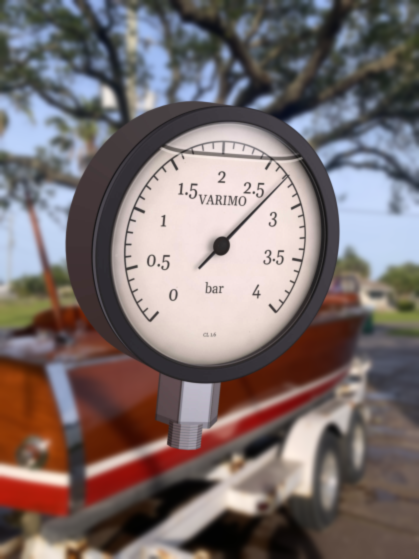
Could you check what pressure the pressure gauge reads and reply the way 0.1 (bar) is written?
2.7 (bar)
